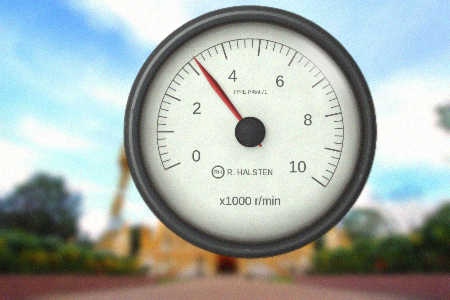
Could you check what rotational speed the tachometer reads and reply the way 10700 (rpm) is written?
3200 (rpm)
